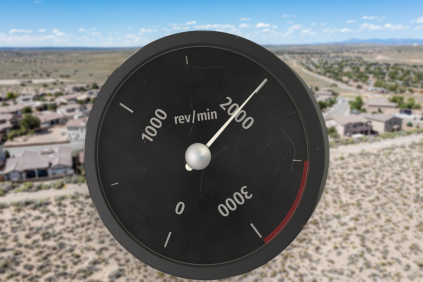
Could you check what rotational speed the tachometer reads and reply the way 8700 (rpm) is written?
2000 (rpm)
